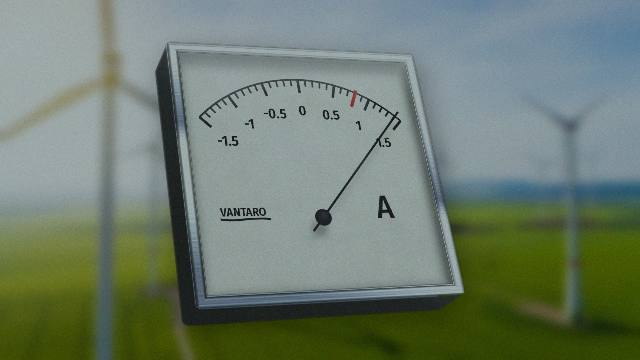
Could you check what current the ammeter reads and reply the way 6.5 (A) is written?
1.4 (A)
